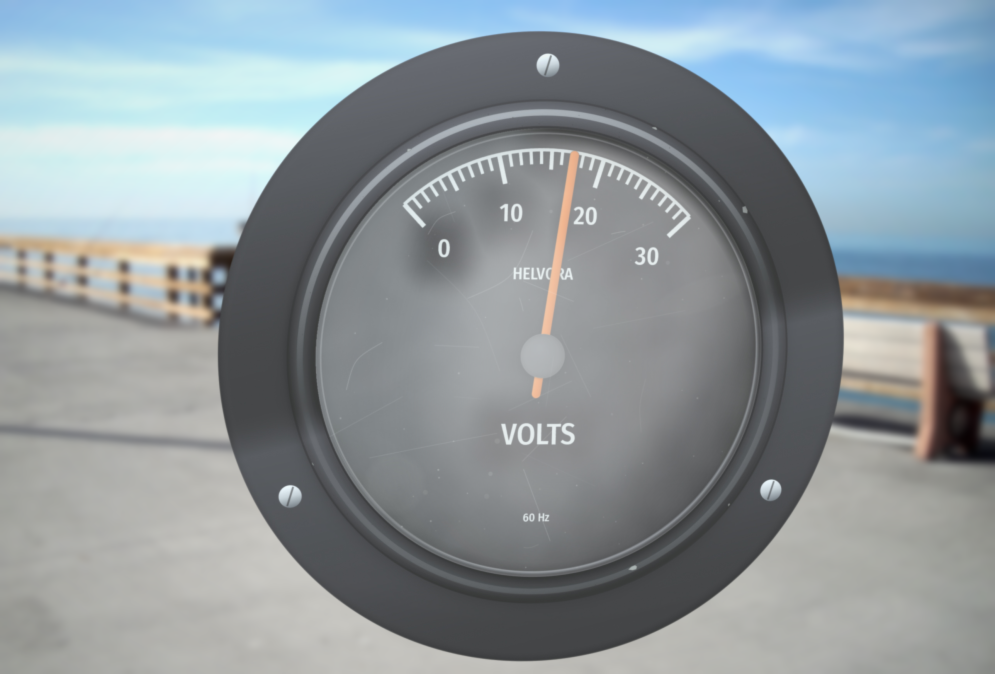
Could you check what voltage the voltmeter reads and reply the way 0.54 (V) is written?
17 (V)
